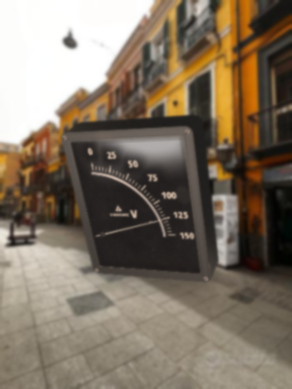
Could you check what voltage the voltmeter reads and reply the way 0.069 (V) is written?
125 (V)
